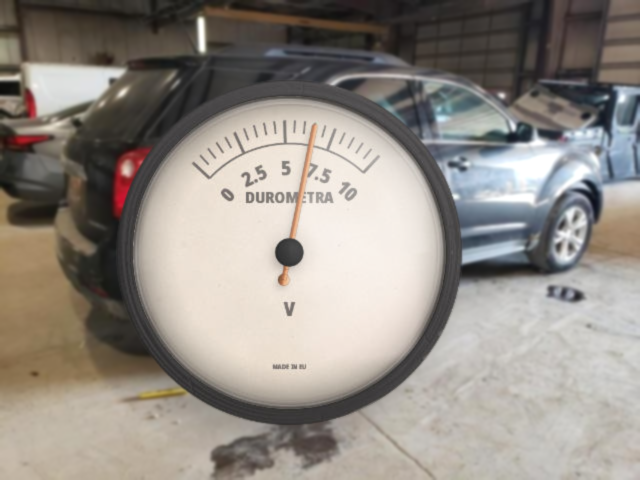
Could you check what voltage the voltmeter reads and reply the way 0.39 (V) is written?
6.5 (V)
